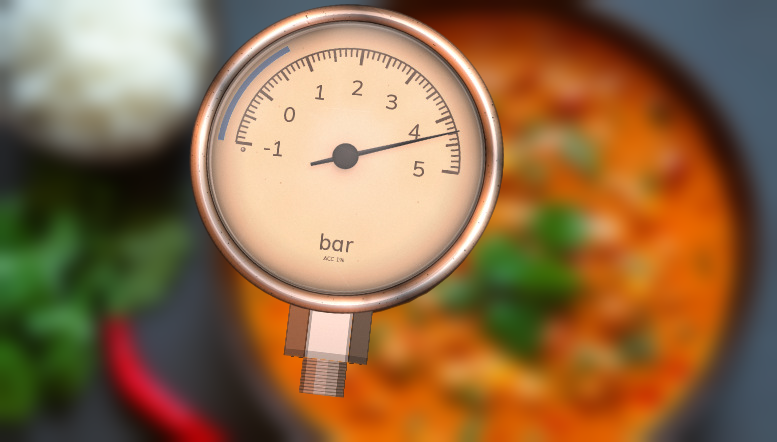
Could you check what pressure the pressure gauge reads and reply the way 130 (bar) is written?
4.3 (bar)
